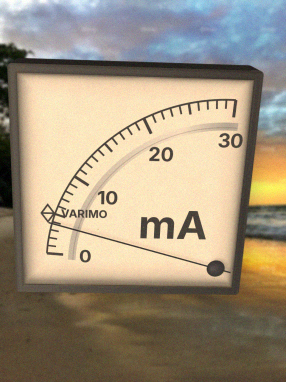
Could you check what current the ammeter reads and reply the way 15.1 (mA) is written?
4 (mA)
